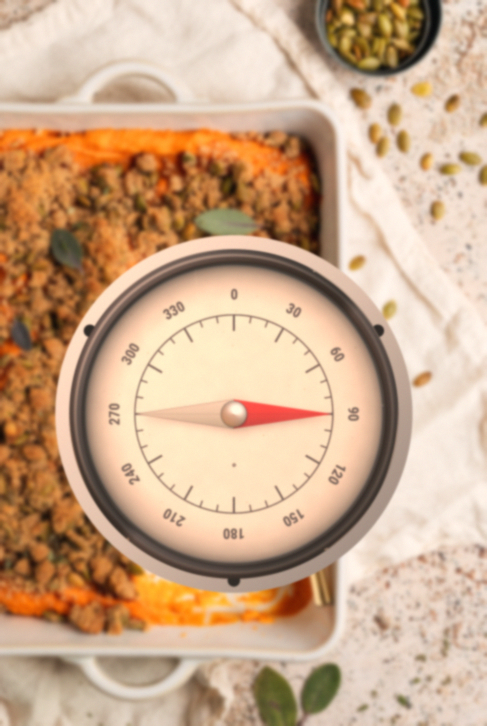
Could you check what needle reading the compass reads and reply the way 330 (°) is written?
90 (°)
